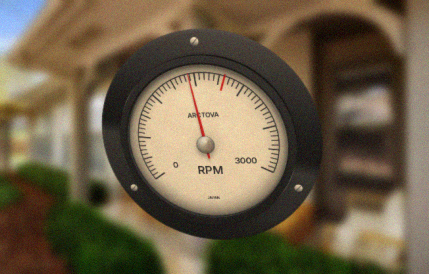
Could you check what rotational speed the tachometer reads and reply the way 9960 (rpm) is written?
1450 (rpm)
